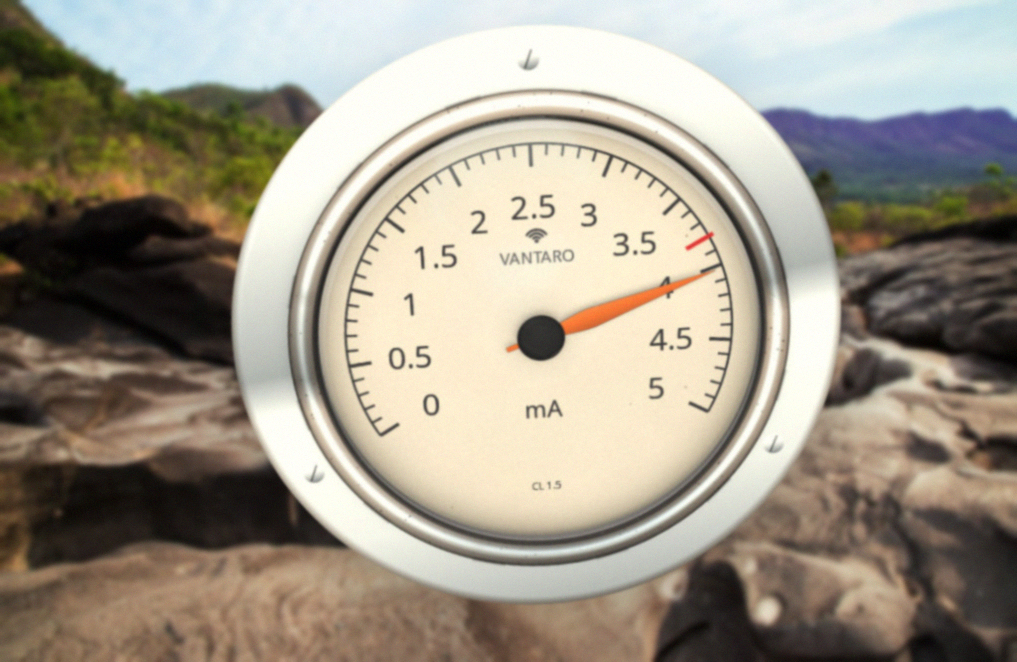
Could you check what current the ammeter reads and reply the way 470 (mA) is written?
4 (mA)
